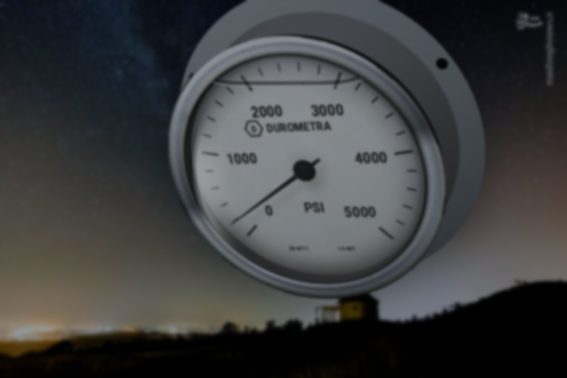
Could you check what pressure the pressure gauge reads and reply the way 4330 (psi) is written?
200 (psi)
